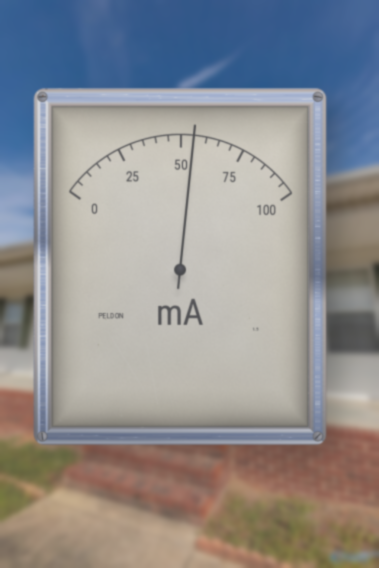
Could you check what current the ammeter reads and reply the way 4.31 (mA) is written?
55 (mA)
